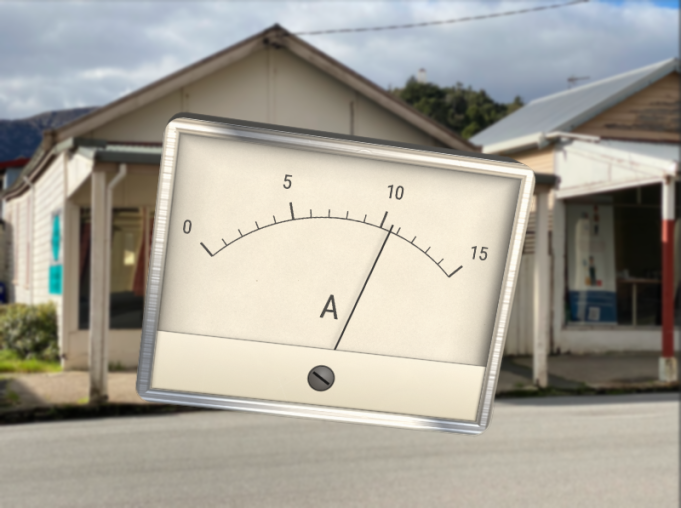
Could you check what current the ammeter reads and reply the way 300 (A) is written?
10.5 (A)
